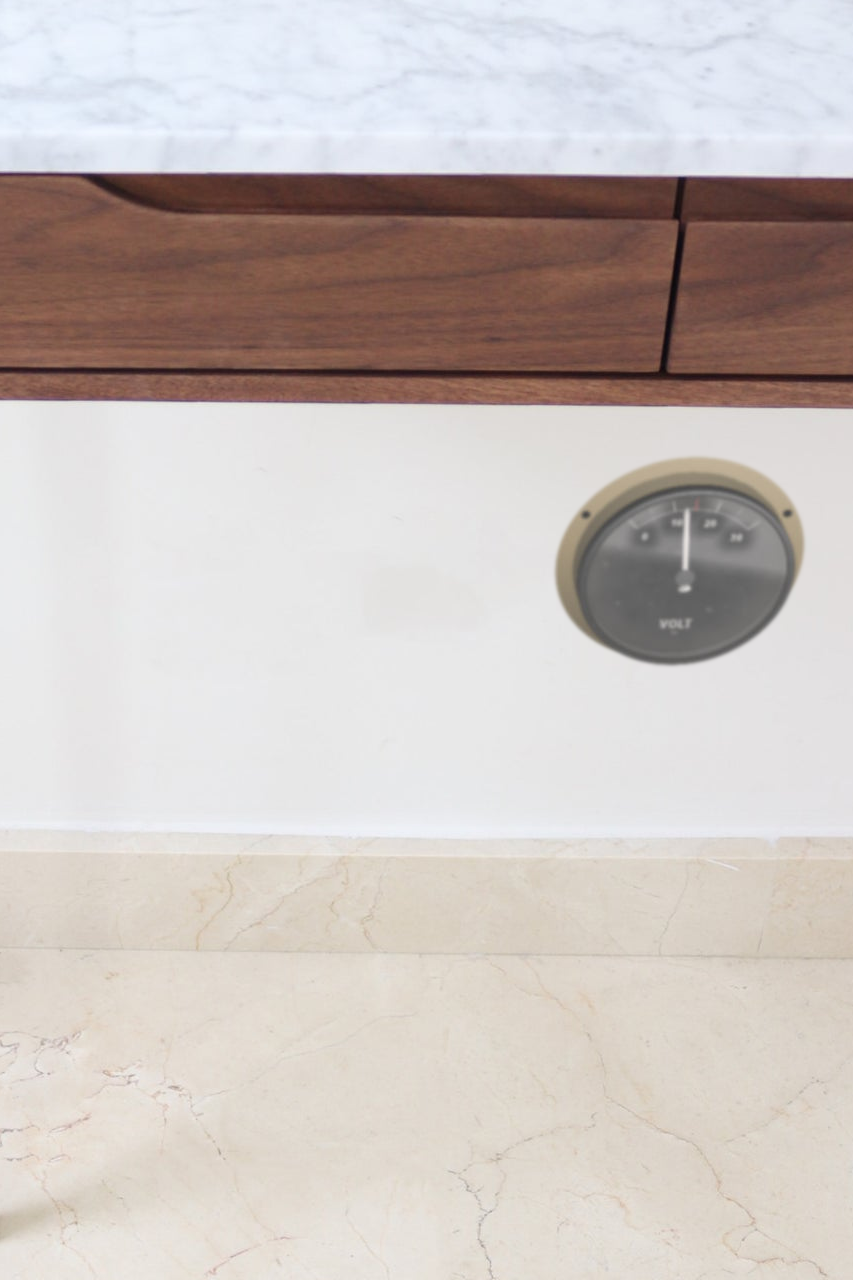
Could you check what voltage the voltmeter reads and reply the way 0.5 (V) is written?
12.5 (V)
